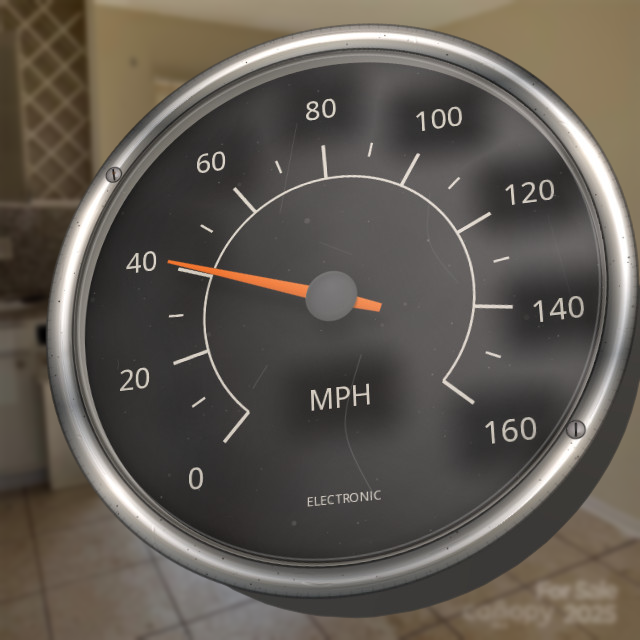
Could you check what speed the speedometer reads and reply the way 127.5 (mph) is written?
40 (mph)
